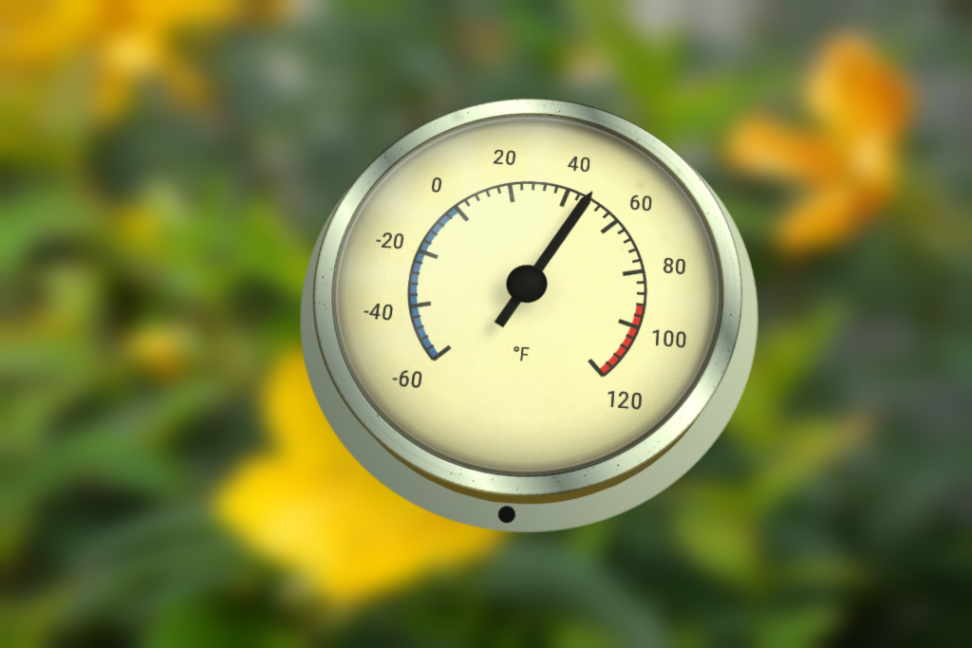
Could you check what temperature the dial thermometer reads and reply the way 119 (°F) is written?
48 (°F)
